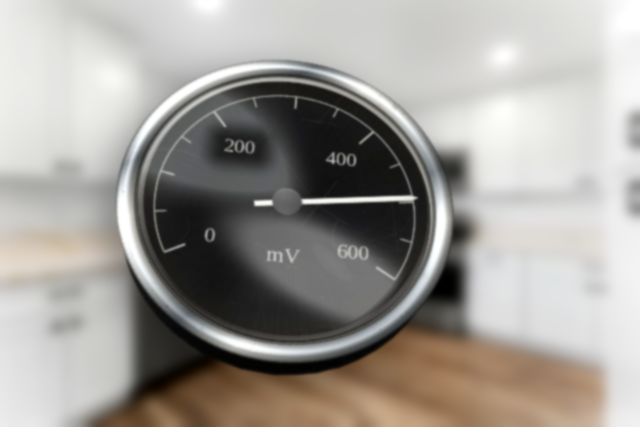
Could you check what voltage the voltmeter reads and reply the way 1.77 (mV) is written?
500 (mV)
